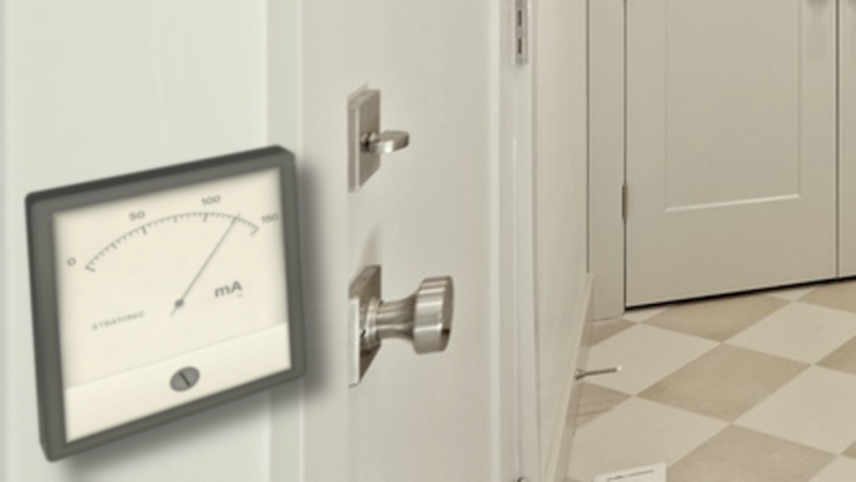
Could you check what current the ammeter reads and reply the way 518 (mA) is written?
125 (mA)
